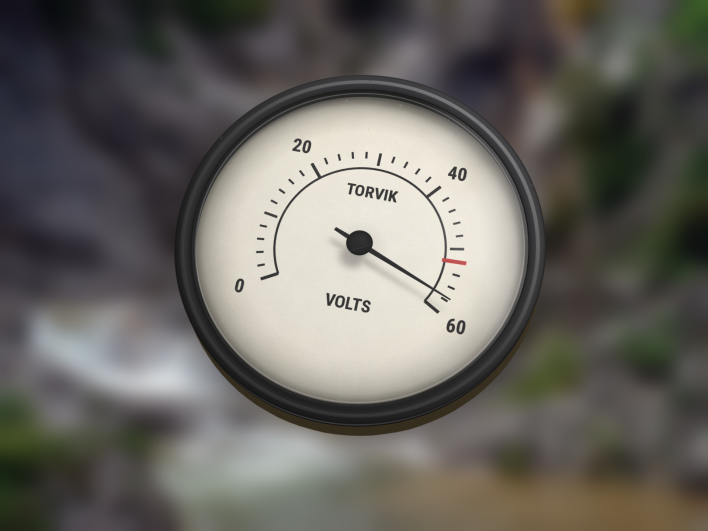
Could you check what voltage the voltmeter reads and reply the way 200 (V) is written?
58 (V)
